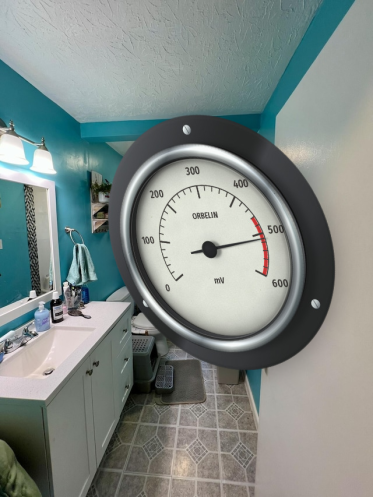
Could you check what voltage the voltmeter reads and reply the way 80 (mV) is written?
510 (mV)
